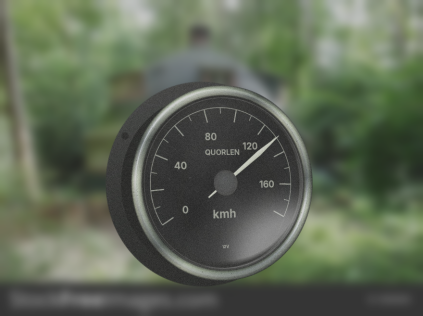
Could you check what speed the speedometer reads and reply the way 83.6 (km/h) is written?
130 (km/h)
